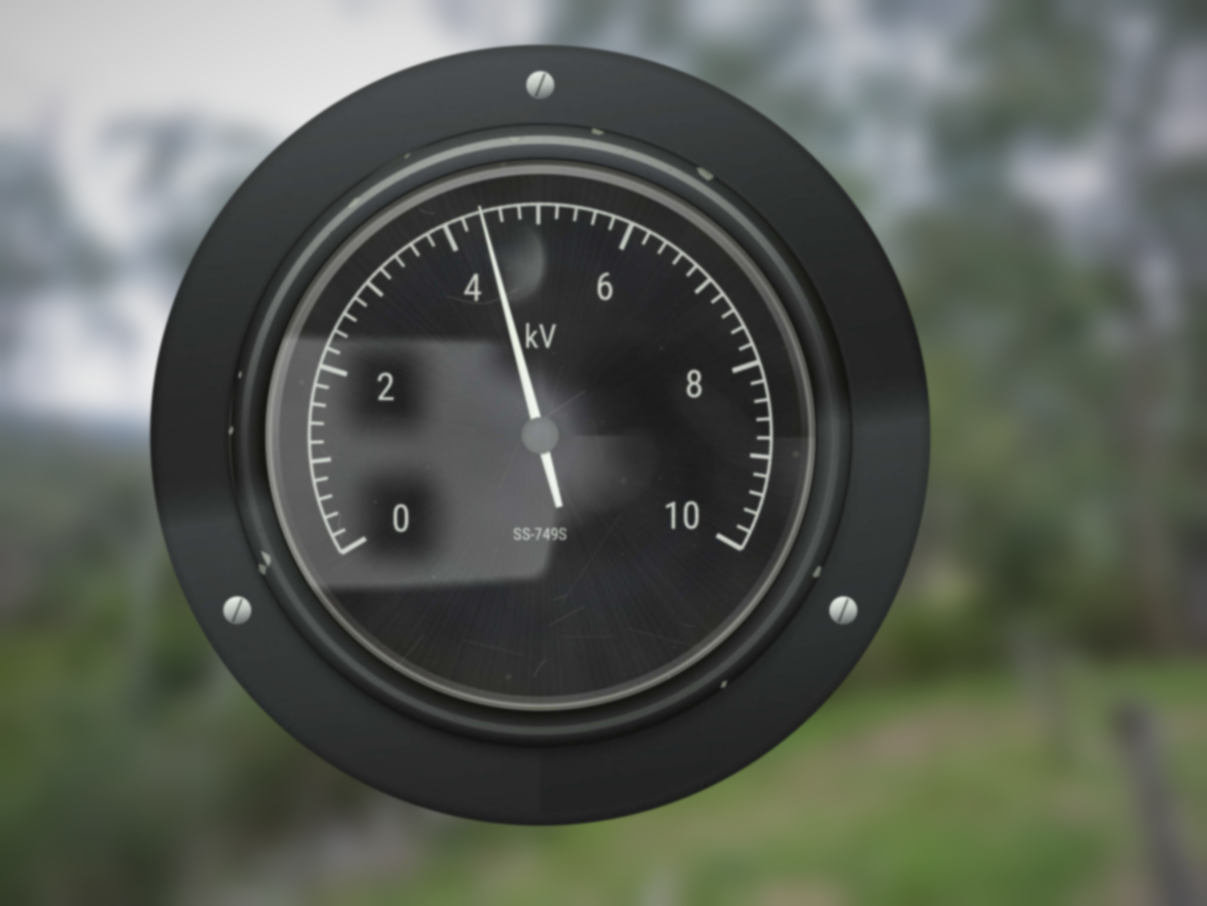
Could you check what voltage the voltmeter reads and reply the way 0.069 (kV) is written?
4.4 (kV)
